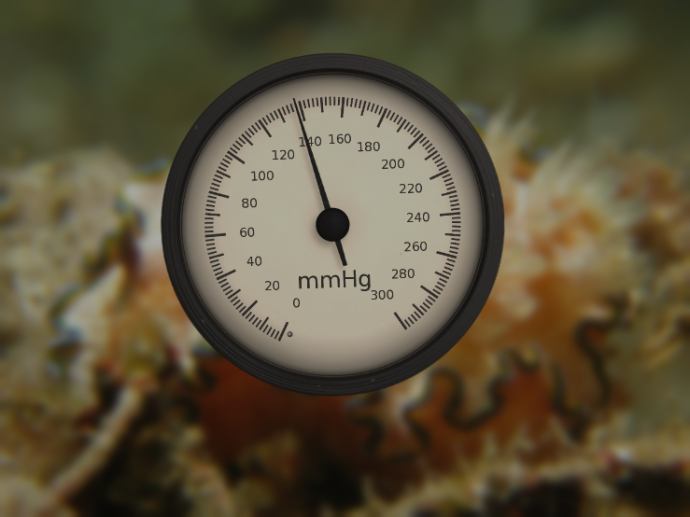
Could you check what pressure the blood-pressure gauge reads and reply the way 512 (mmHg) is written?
138 (mmHg)
